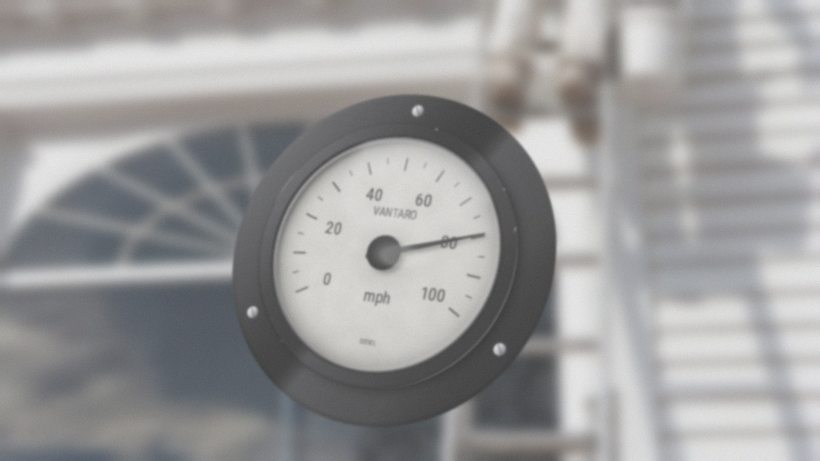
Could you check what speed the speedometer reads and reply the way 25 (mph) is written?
80 (mph)
